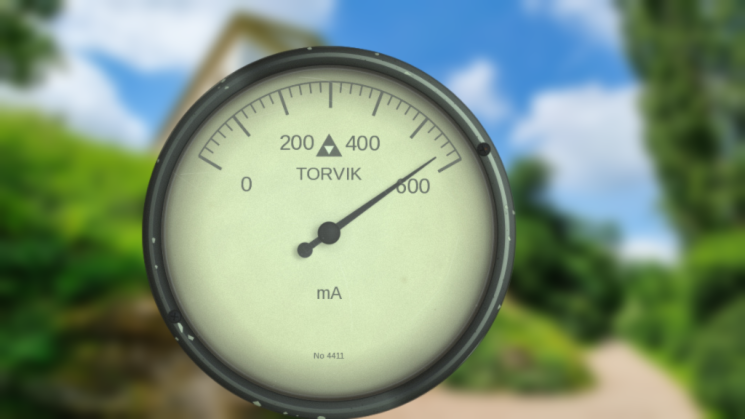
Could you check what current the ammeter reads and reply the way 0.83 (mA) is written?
570 (mA)
